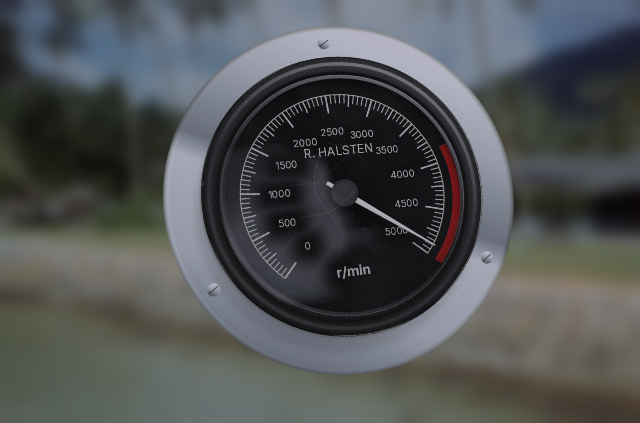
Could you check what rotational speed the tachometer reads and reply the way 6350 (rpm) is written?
4900 (rpm)
